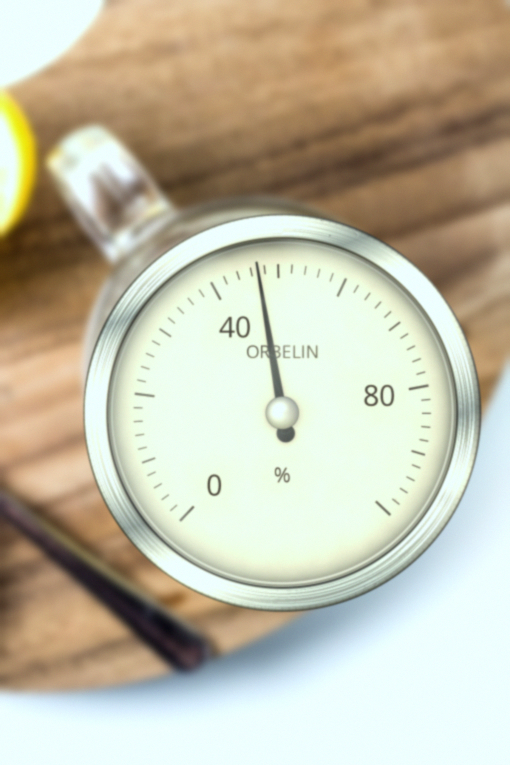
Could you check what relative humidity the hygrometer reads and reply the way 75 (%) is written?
47 (%)
